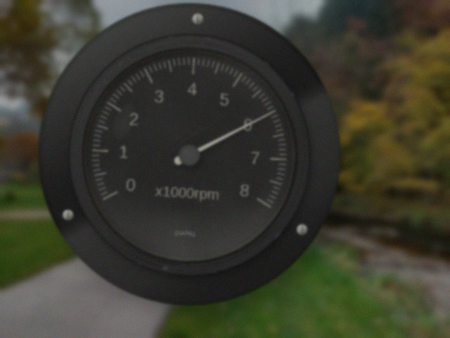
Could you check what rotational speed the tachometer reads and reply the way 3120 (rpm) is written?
6000 (rpm)
